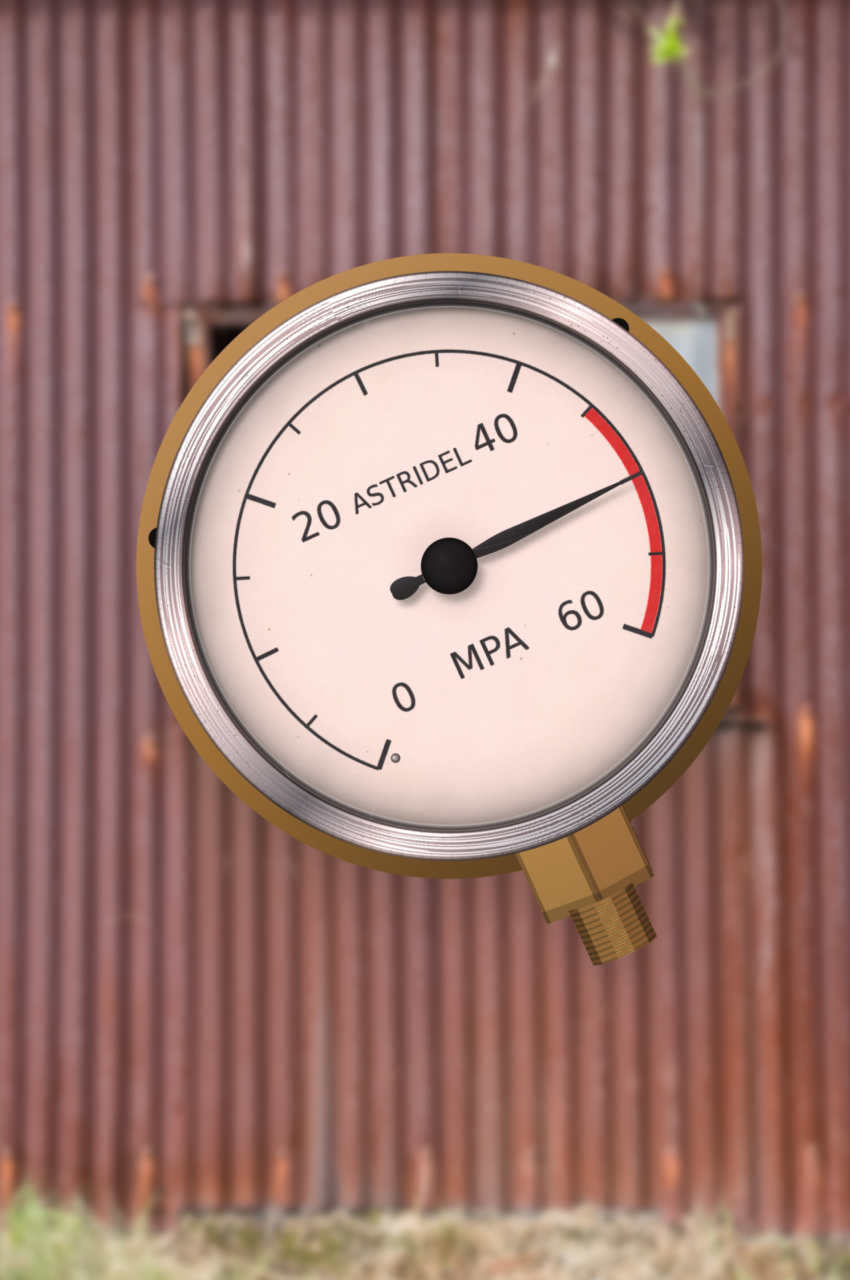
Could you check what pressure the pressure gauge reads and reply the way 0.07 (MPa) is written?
50 (MPa)
